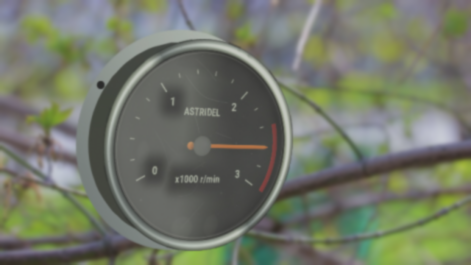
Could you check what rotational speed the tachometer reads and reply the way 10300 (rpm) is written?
2600 (rpm)
